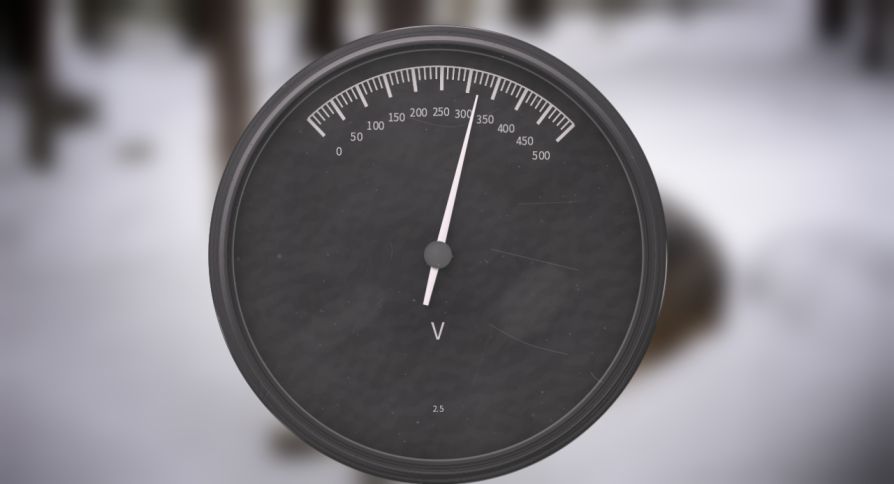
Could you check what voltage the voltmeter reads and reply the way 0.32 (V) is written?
320 (V)
